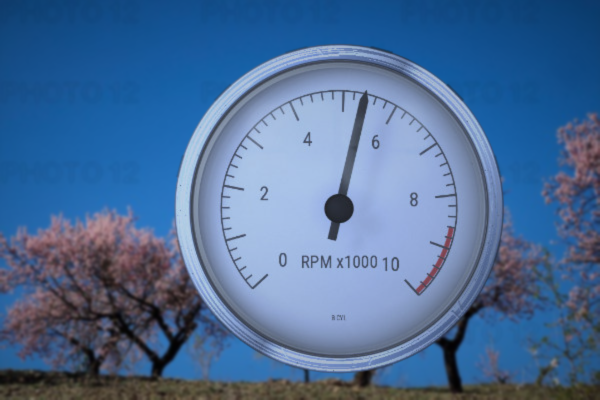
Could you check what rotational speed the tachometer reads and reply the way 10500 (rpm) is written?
5400 (rpm)
